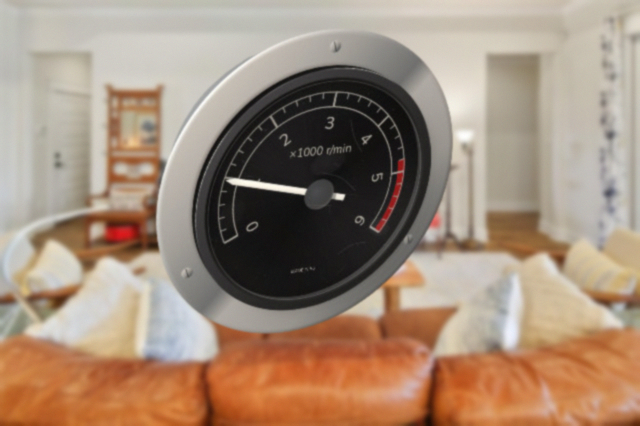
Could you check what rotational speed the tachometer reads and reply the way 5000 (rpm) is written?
1000 (rpm)
